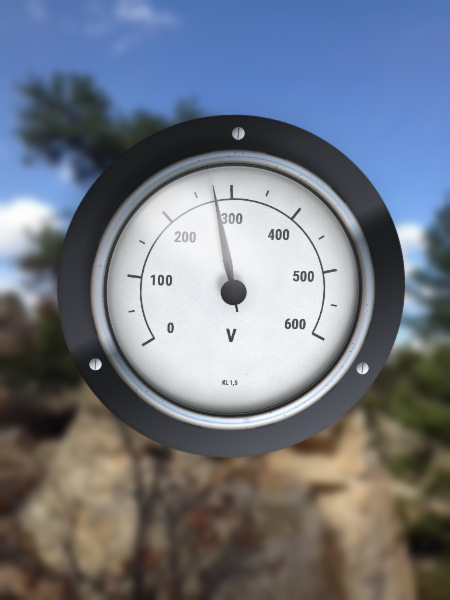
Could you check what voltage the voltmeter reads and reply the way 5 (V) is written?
275 (V)
